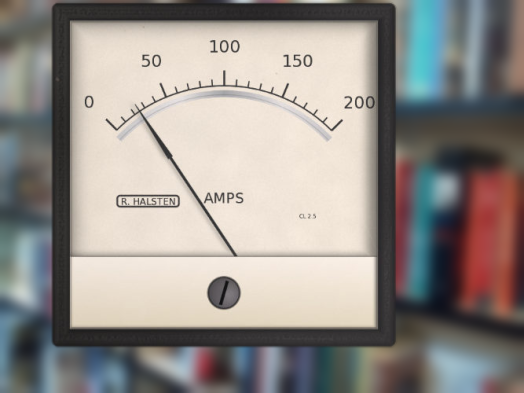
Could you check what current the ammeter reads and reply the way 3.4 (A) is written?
25 (A)
